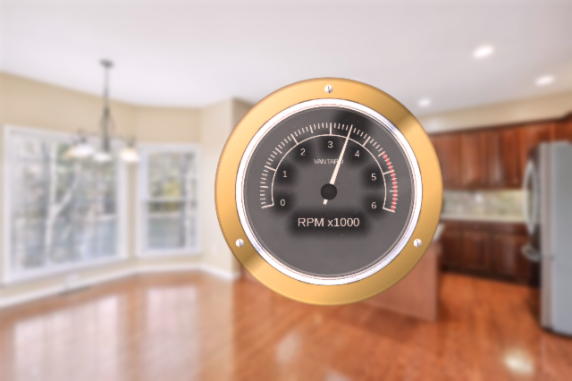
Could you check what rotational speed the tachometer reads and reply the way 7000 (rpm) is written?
3500 (rpm)
